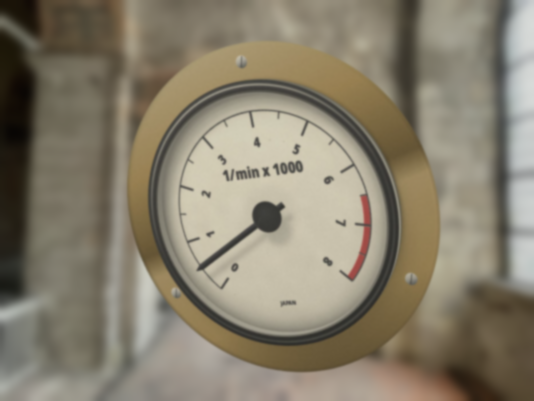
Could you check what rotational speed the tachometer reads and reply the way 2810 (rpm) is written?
500 (rpm)
